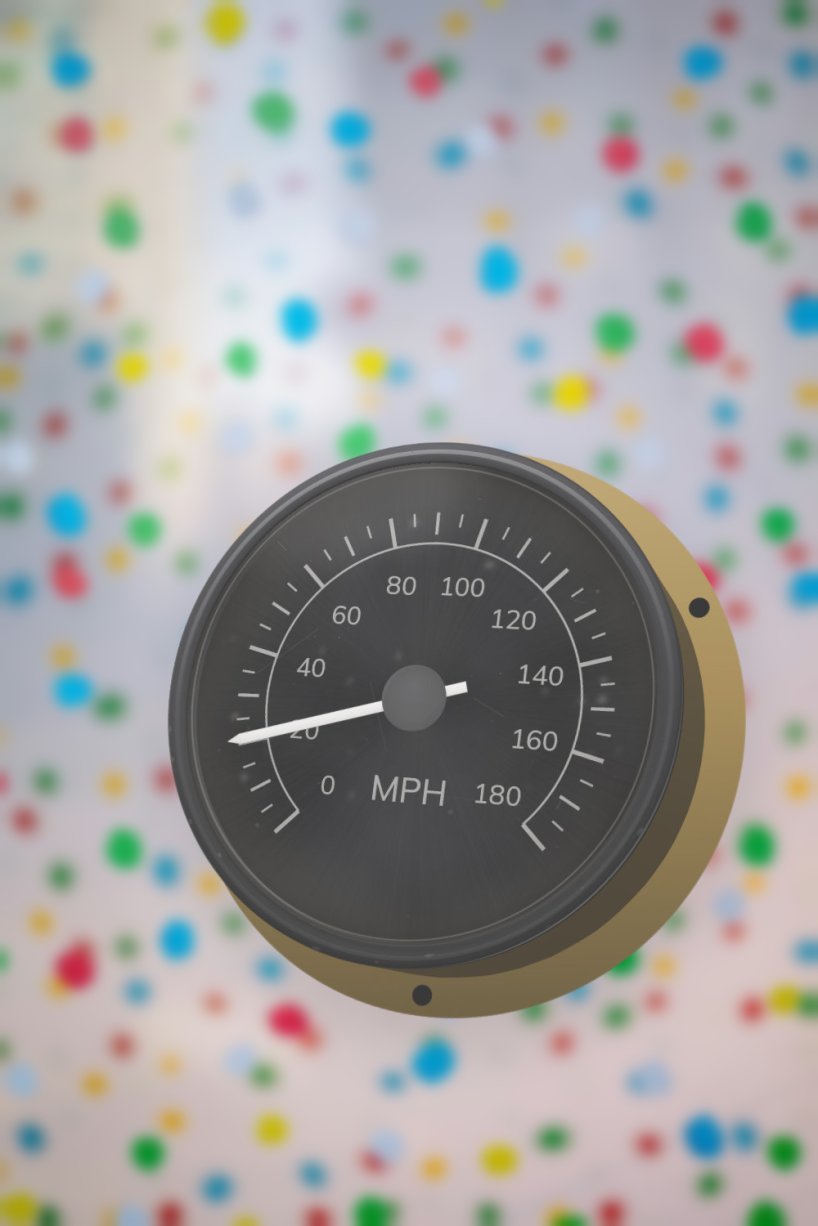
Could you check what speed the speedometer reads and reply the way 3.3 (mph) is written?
20 (mph)
